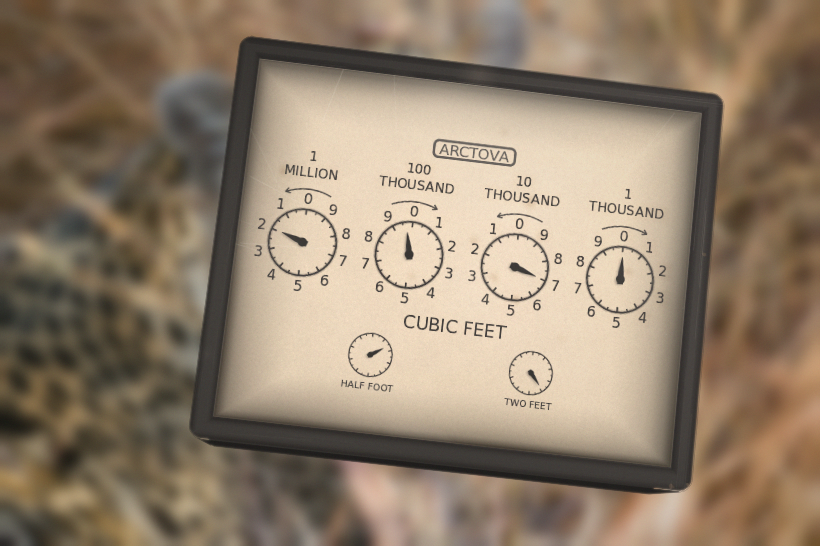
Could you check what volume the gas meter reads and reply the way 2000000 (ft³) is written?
197000 (ft³)
